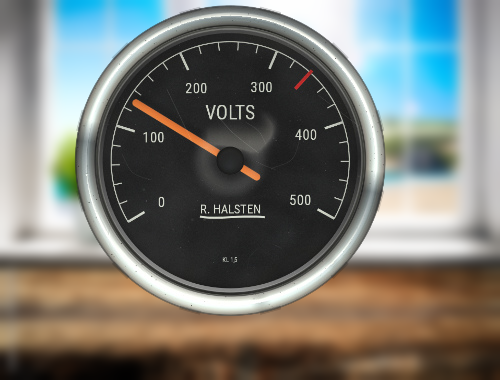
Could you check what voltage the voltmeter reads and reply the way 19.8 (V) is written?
130 (V)
